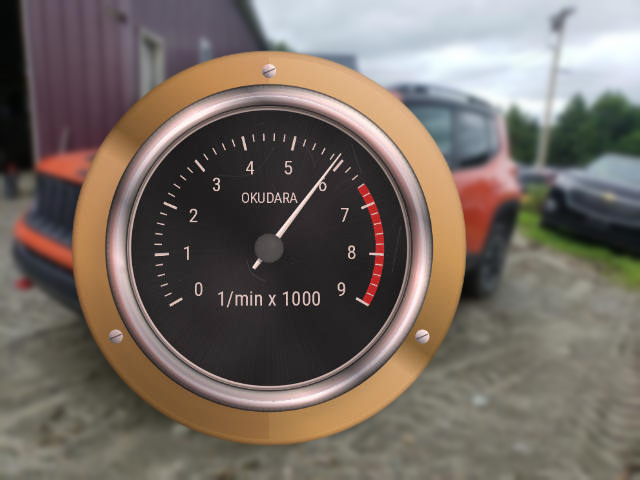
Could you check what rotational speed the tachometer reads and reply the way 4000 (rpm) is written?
5900 (rpm)
